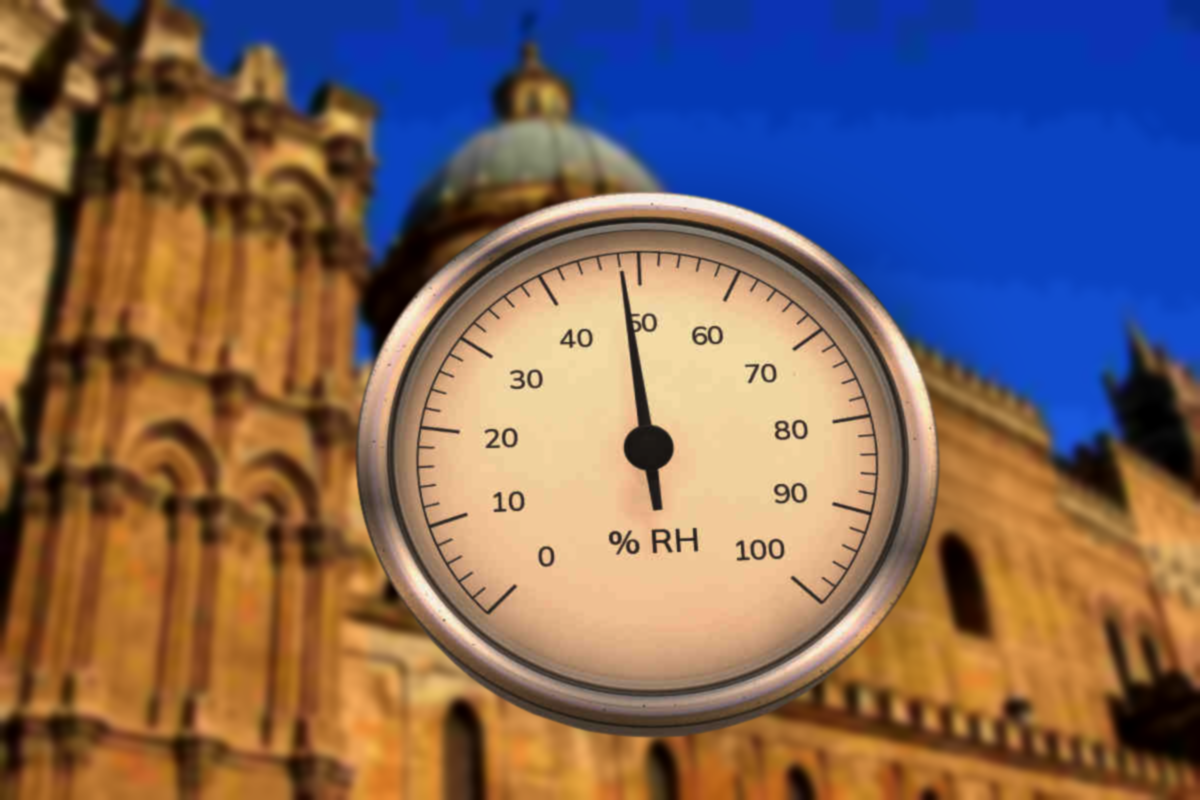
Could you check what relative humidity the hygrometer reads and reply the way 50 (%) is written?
48 (%)
